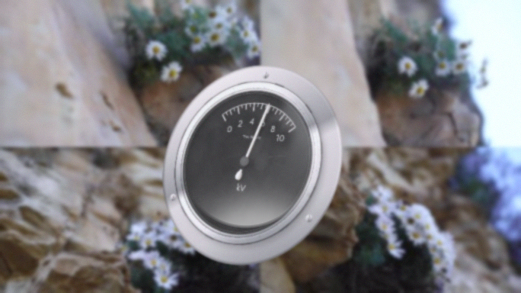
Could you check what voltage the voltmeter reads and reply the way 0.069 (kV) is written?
6 (kV)
